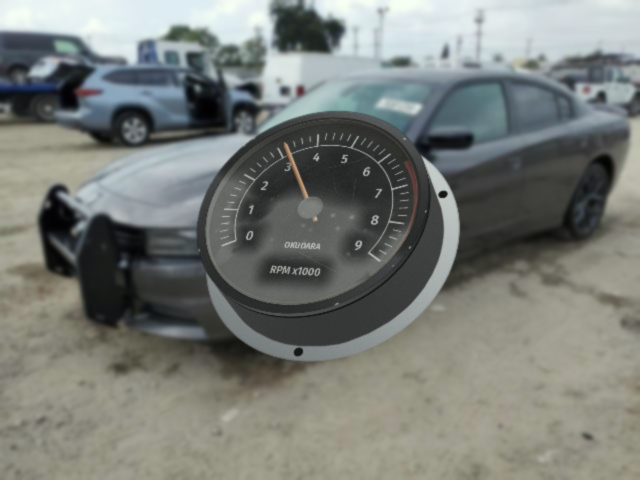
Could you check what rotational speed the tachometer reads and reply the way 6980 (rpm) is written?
3200 (rpm)
